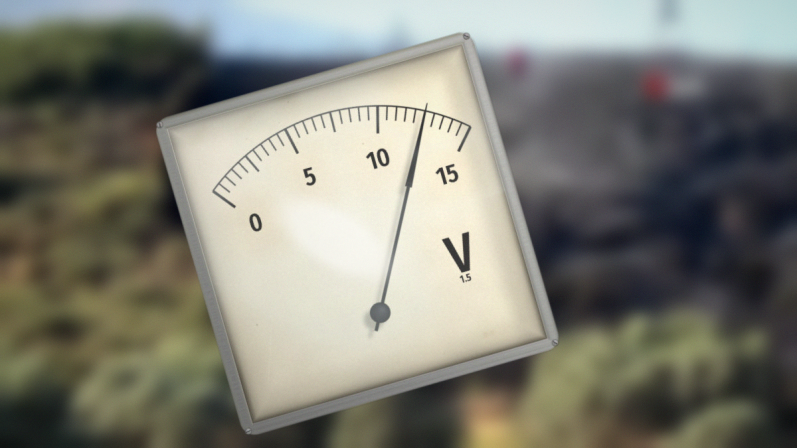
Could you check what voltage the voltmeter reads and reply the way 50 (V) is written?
12.5 (V)
